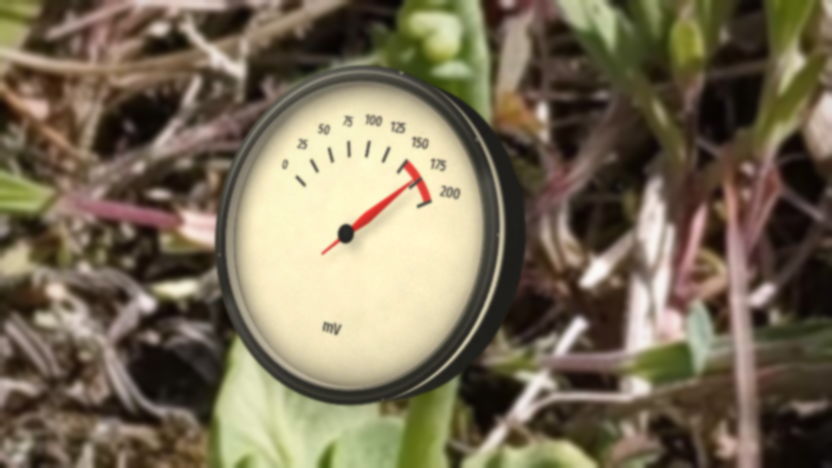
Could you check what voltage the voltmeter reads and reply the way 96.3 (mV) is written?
175 (mV)
